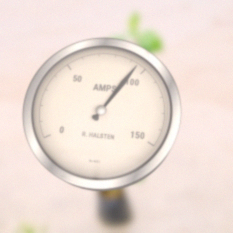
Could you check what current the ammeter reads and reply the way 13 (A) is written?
95 (A)
